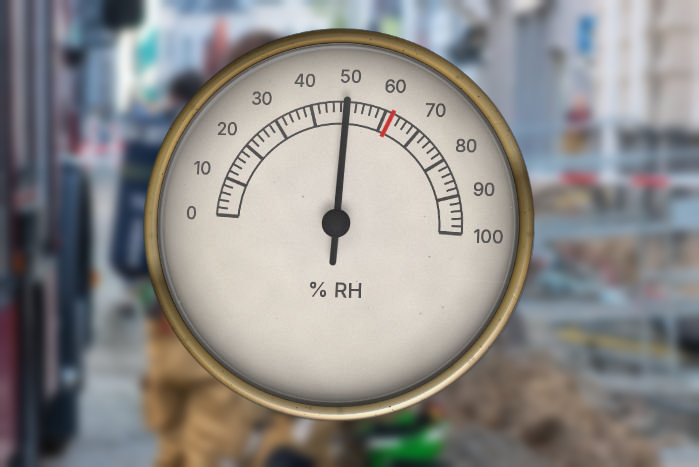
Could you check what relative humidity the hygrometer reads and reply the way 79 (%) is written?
50 (%)
